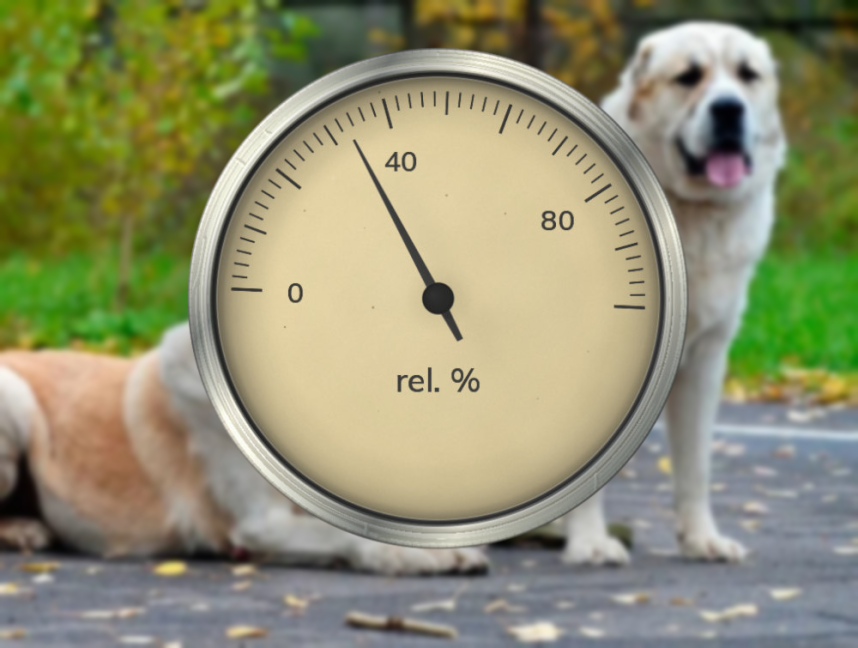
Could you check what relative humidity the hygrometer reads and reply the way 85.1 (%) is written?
33 (%)
